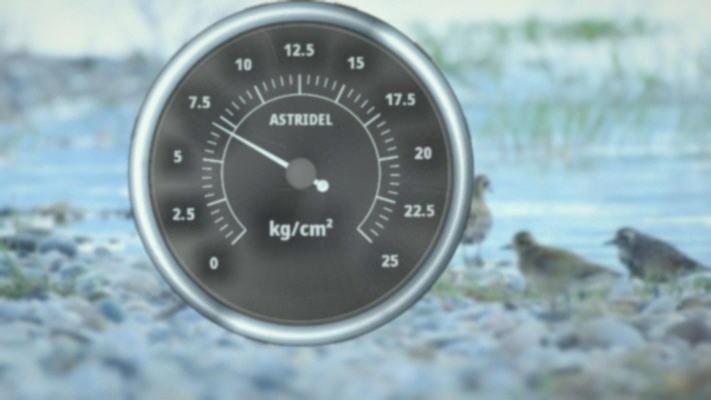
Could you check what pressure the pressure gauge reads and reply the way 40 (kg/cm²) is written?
7 (kg/cm²)
